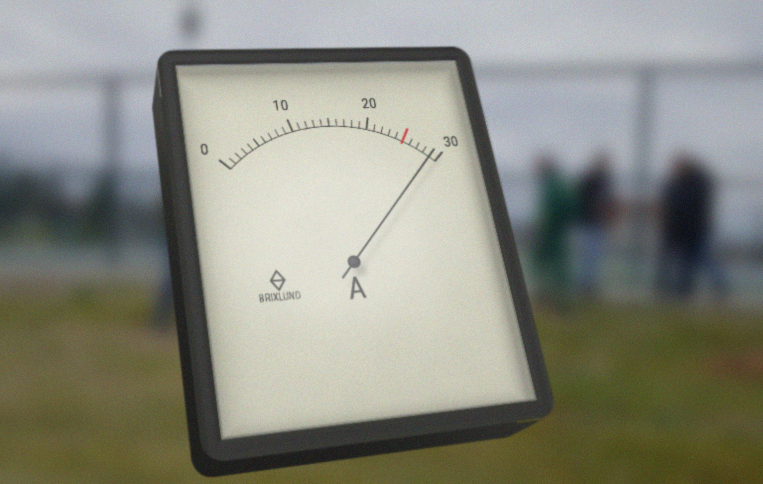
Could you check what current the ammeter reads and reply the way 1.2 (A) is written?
29 (A)
